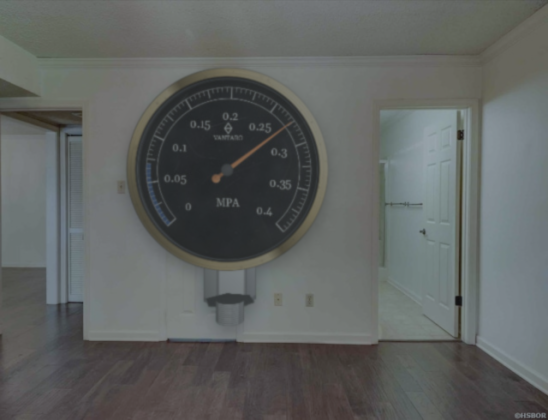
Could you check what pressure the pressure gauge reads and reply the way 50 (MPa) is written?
0.275 (MPa)
